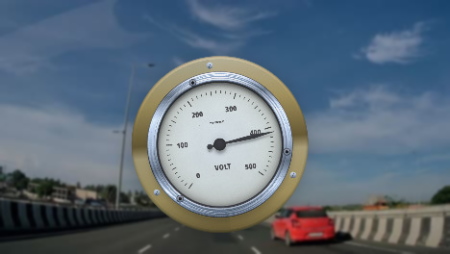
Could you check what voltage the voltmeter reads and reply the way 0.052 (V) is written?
410 (V)
